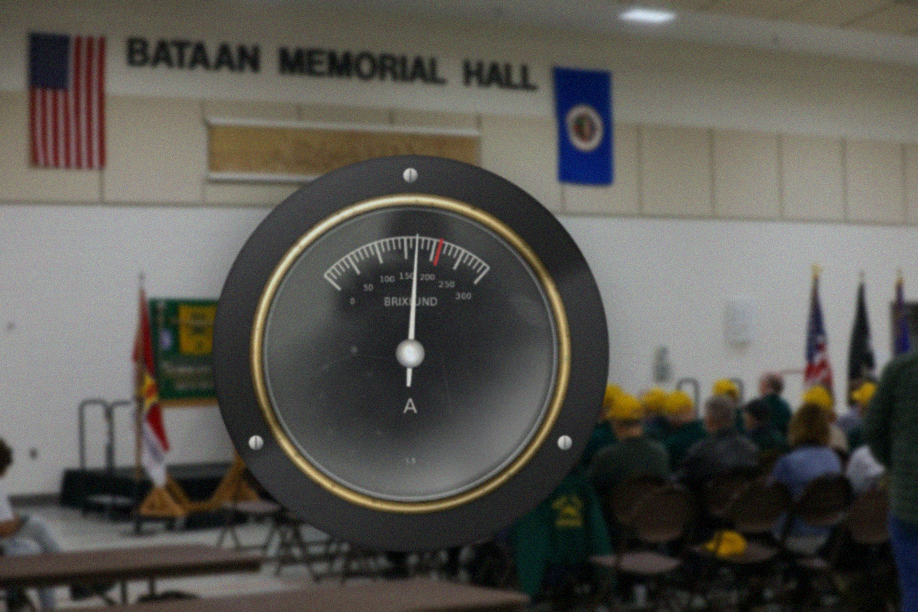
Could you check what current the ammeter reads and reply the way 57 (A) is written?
170 (A)
